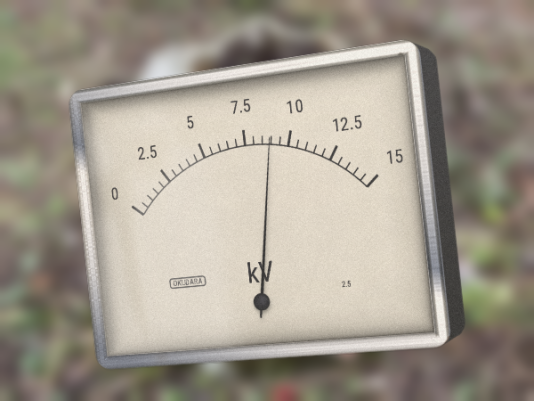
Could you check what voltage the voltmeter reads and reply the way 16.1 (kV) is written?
9 (kV)
